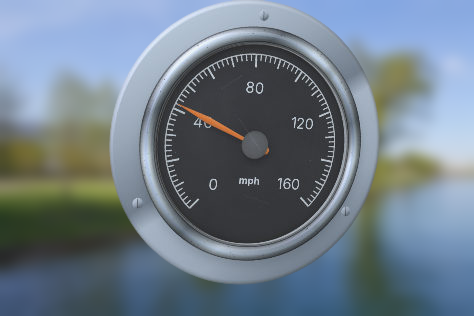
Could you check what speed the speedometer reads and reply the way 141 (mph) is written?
42 (mph)
